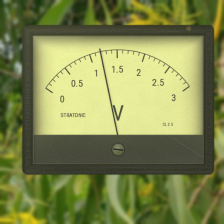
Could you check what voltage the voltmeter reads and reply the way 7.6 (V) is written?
1.2 (V)
